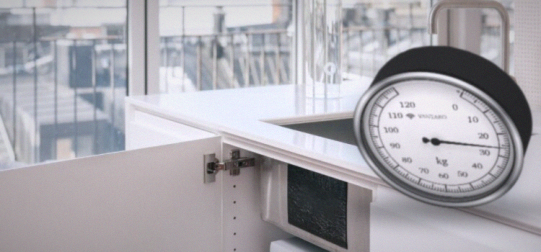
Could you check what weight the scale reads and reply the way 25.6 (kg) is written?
25 (kg)
